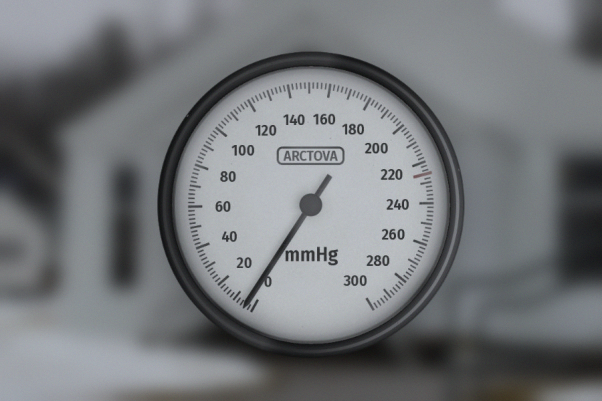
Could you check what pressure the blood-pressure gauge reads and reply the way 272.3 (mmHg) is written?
4 (mmHg)
